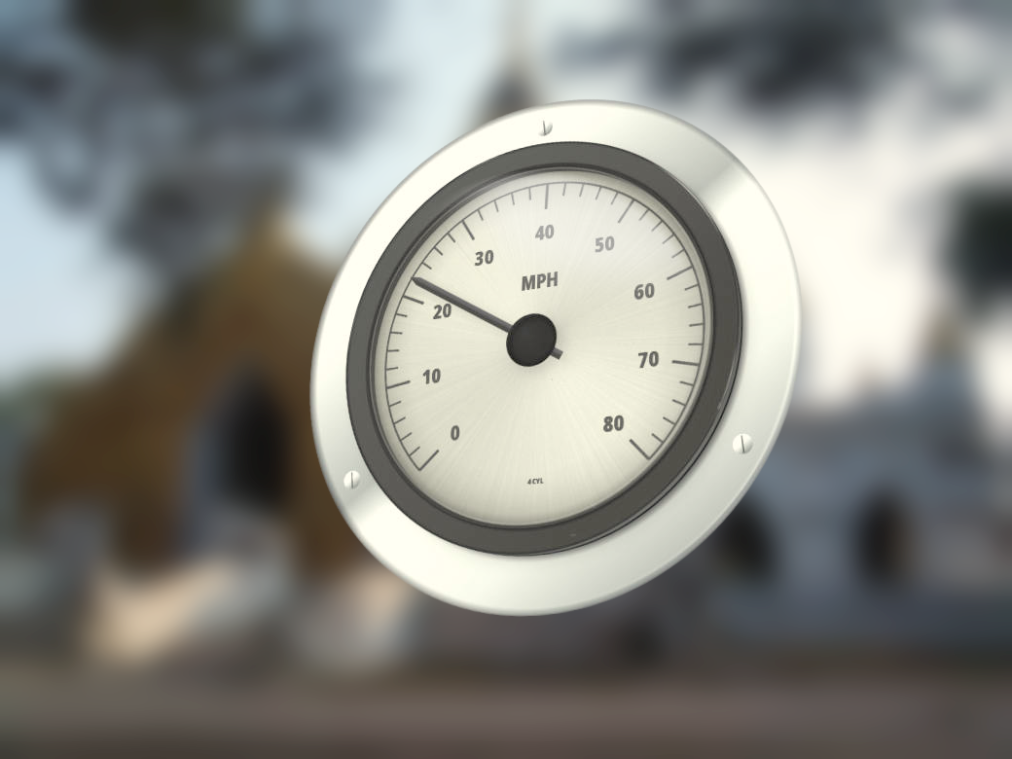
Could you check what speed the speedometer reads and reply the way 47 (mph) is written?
22 (mph)
